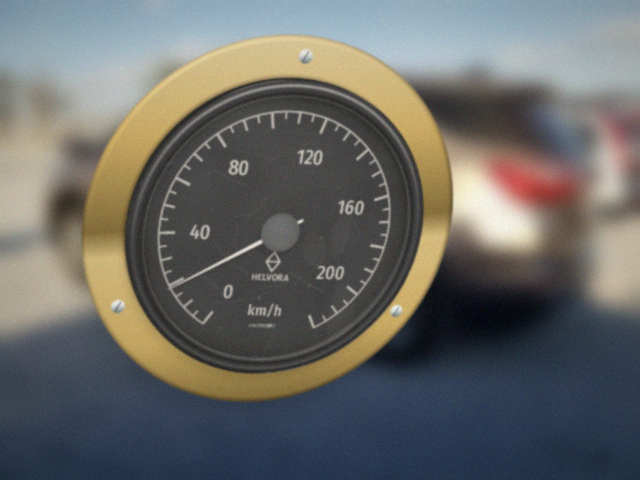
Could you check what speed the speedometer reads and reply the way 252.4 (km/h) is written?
20 (km/h)
